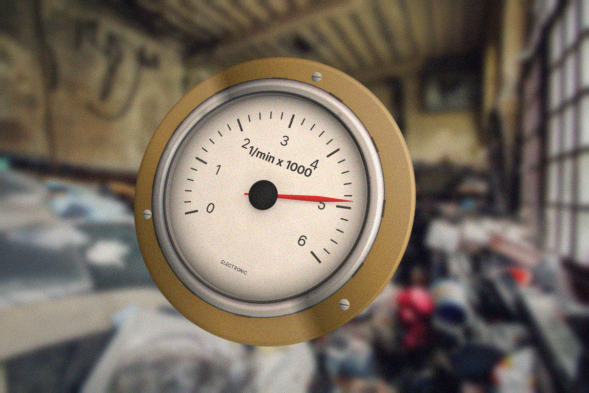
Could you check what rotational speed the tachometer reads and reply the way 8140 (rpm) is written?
4900 (rpm)
